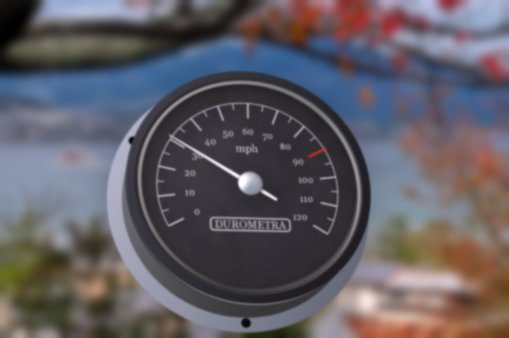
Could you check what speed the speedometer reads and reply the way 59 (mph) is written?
30 (mph)
